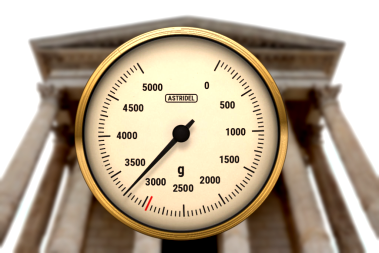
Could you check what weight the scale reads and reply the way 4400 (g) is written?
3250 (g)
